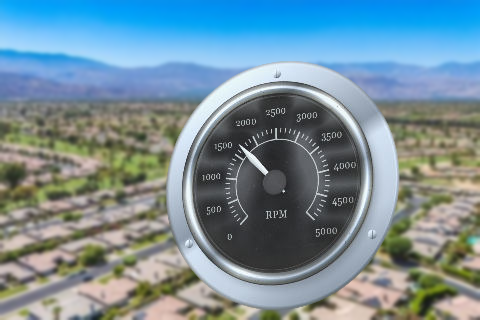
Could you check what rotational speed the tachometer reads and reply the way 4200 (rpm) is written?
1700 (rpm)
